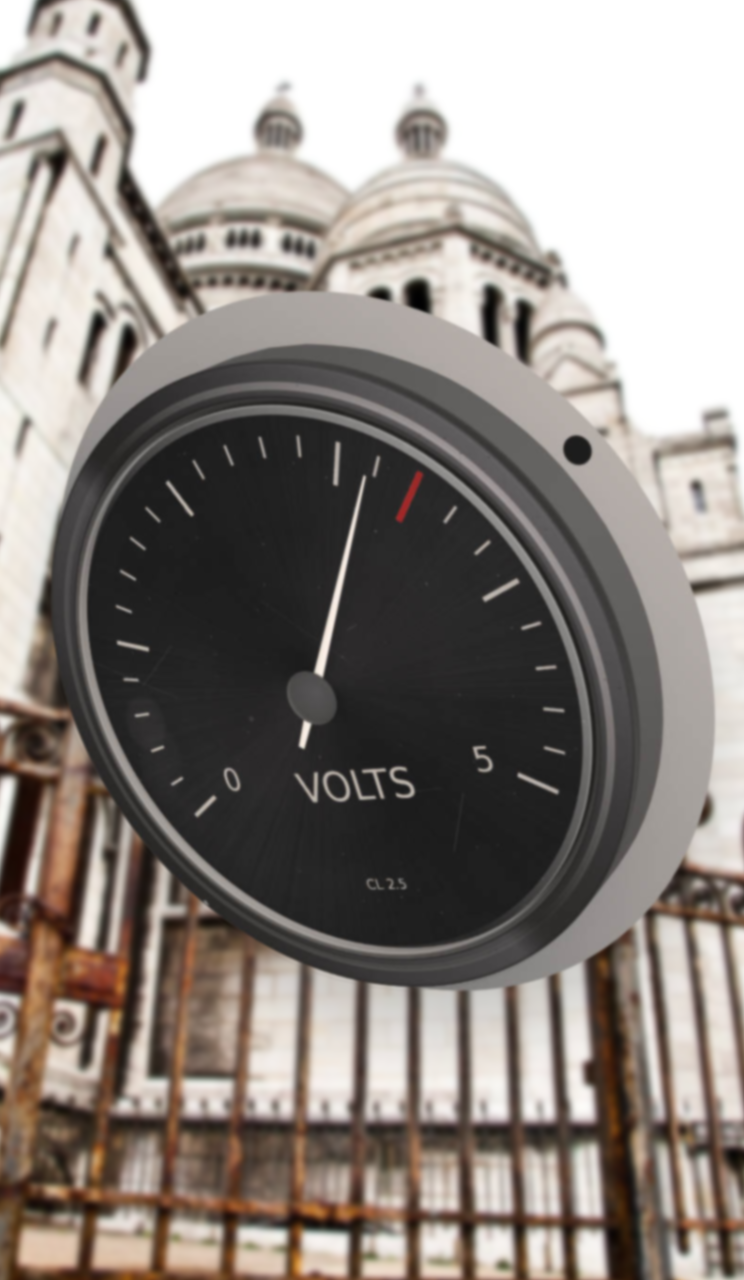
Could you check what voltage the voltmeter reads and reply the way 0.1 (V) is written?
3.2 (V)
